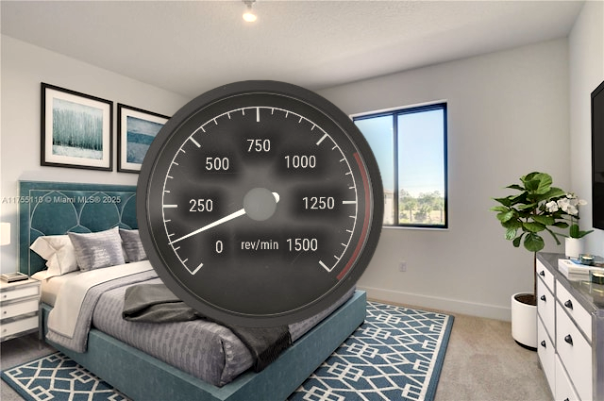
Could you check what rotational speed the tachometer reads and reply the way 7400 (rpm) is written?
125 (rpm)
